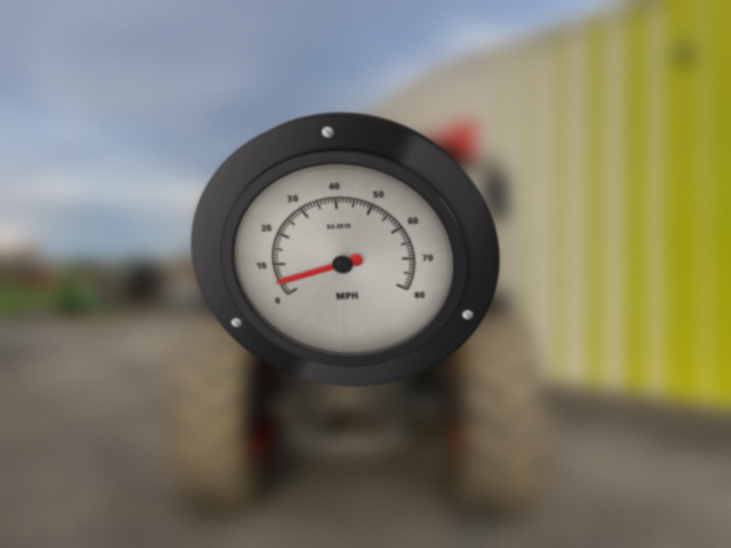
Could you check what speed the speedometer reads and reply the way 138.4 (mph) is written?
5 (mph)
